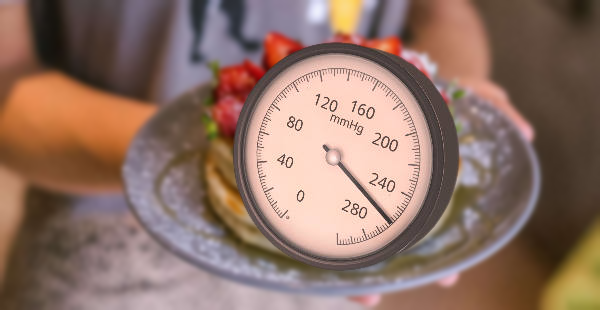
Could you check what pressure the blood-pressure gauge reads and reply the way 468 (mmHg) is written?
260 (mmHg)
